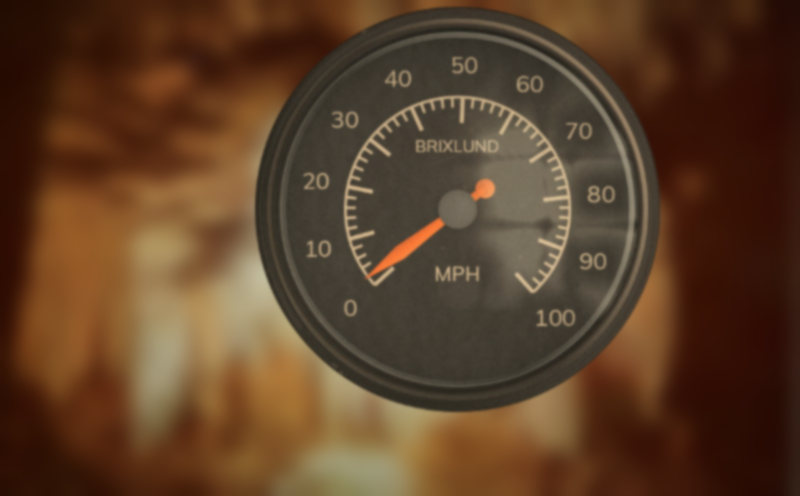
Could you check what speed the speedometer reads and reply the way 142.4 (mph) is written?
2 (mph)
